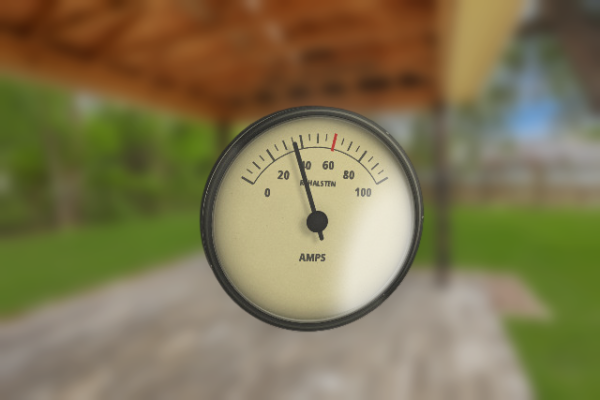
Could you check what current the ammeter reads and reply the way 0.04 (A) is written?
35 (A)
